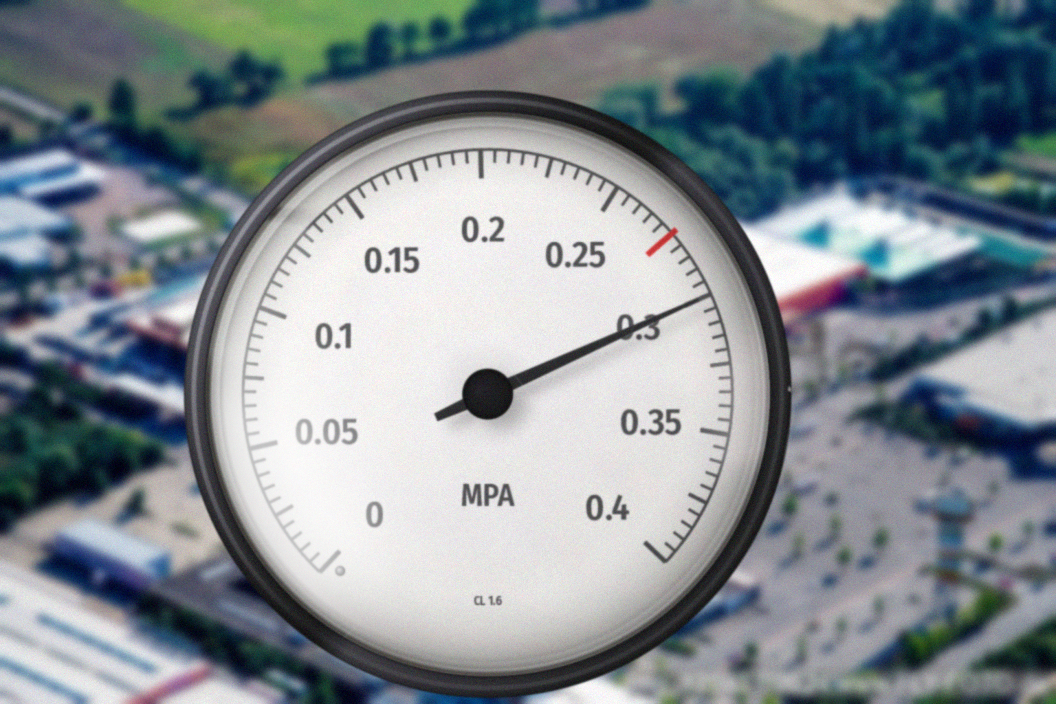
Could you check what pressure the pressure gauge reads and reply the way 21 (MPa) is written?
0.3 (MPa)
